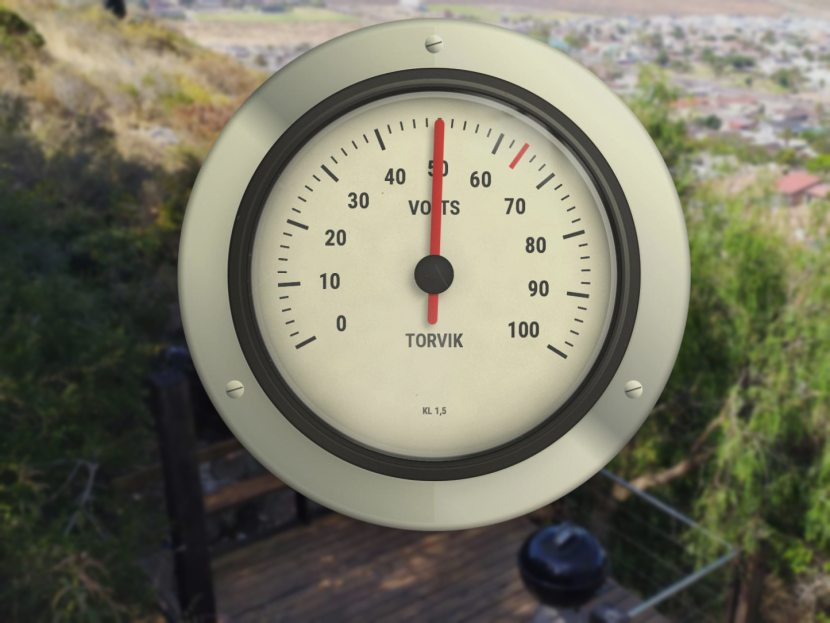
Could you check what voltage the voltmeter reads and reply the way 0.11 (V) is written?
50 (V)
